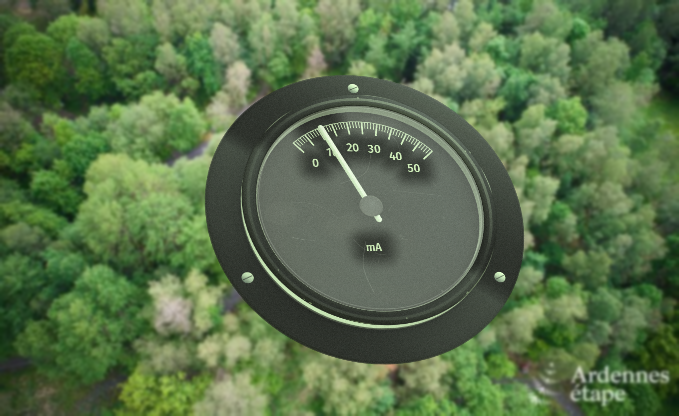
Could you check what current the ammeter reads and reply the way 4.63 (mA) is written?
10 (mA)
